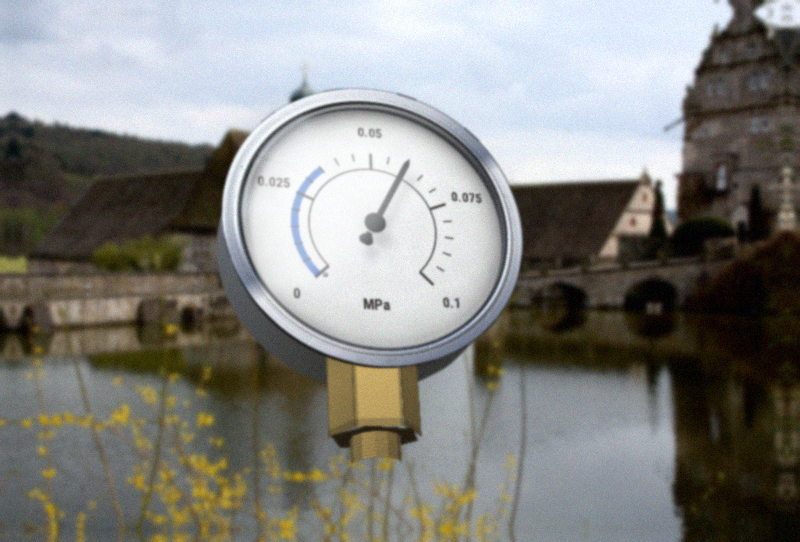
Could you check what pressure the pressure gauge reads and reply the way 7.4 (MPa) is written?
0.06 (MPa)
